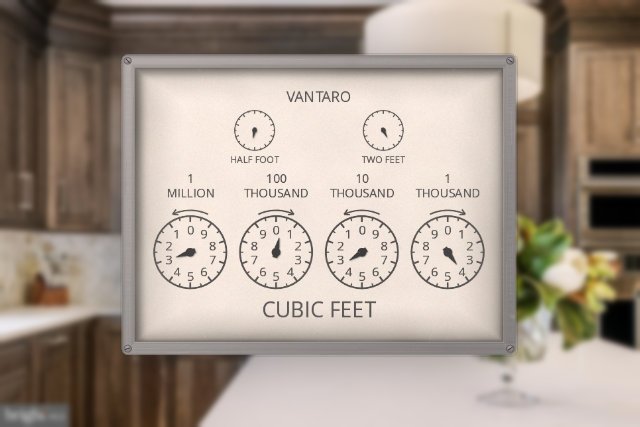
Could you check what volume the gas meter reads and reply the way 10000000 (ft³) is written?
303400 (ft³)
